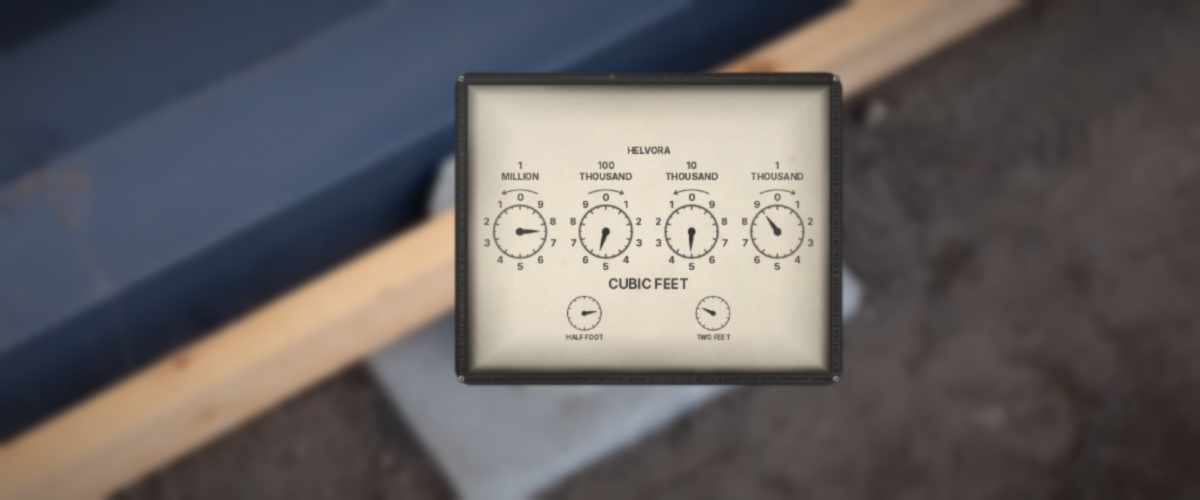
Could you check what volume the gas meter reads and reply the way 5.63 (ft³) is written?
754900 (ft³)
